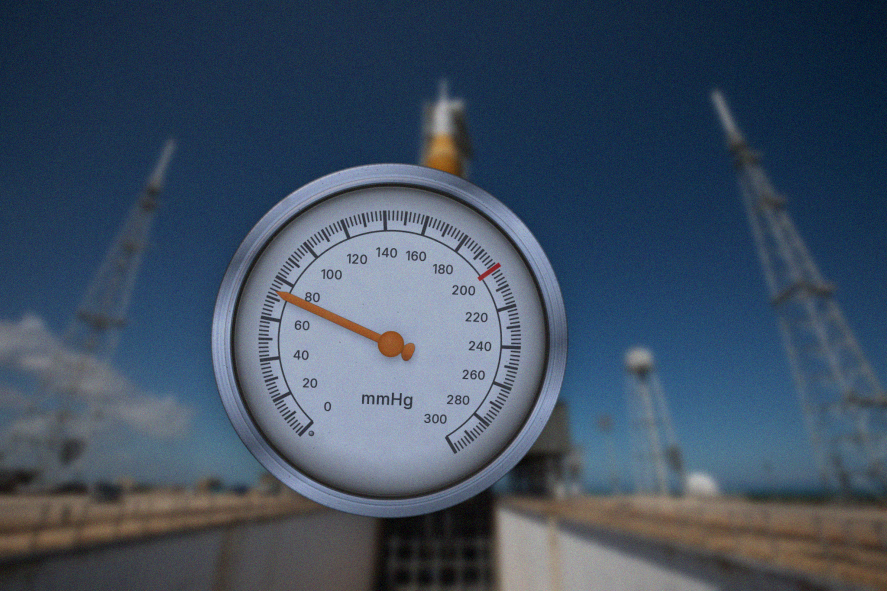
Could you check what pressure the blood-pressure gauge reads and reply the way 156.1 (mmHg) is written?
74 (mmHg)
